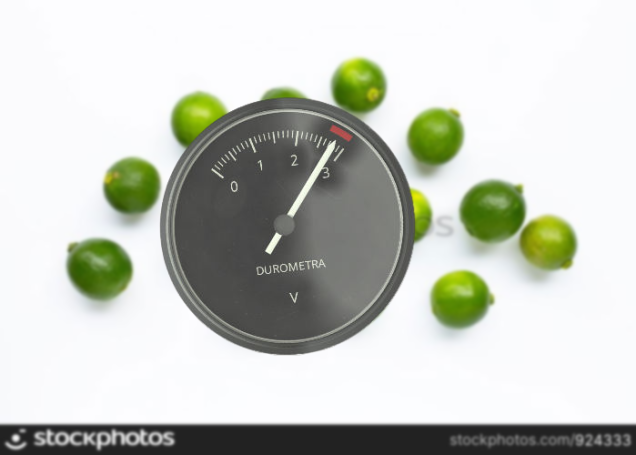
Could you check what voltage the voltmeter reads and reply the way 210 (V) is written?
2.8 (V)
